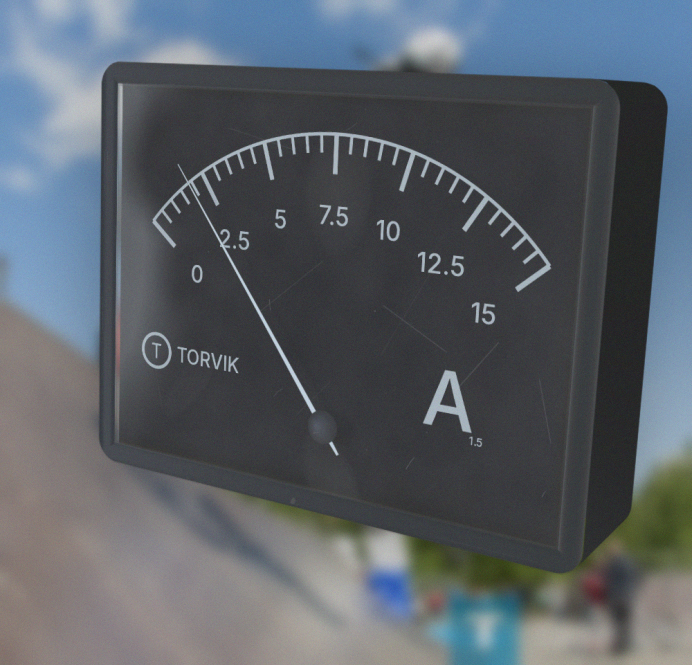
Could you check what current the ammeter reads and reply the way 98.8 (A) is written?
2 (A)
